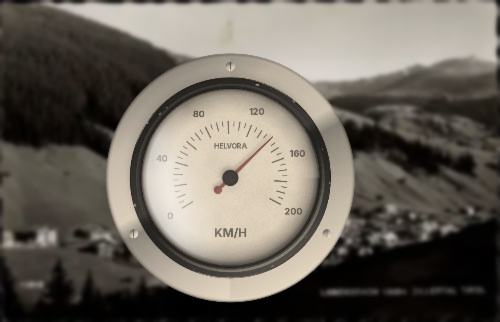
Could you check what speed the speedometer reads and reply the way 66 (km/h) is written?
140 (km/h)
